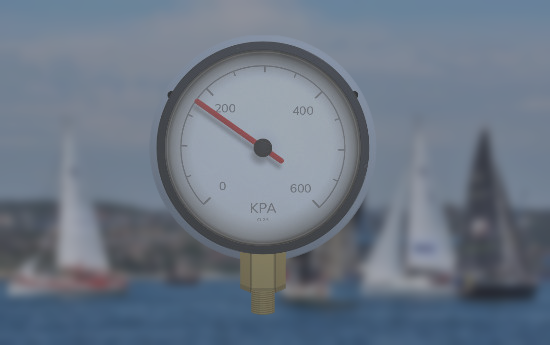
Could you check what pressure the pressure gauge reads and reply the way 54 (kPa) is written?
175 (kPa)
